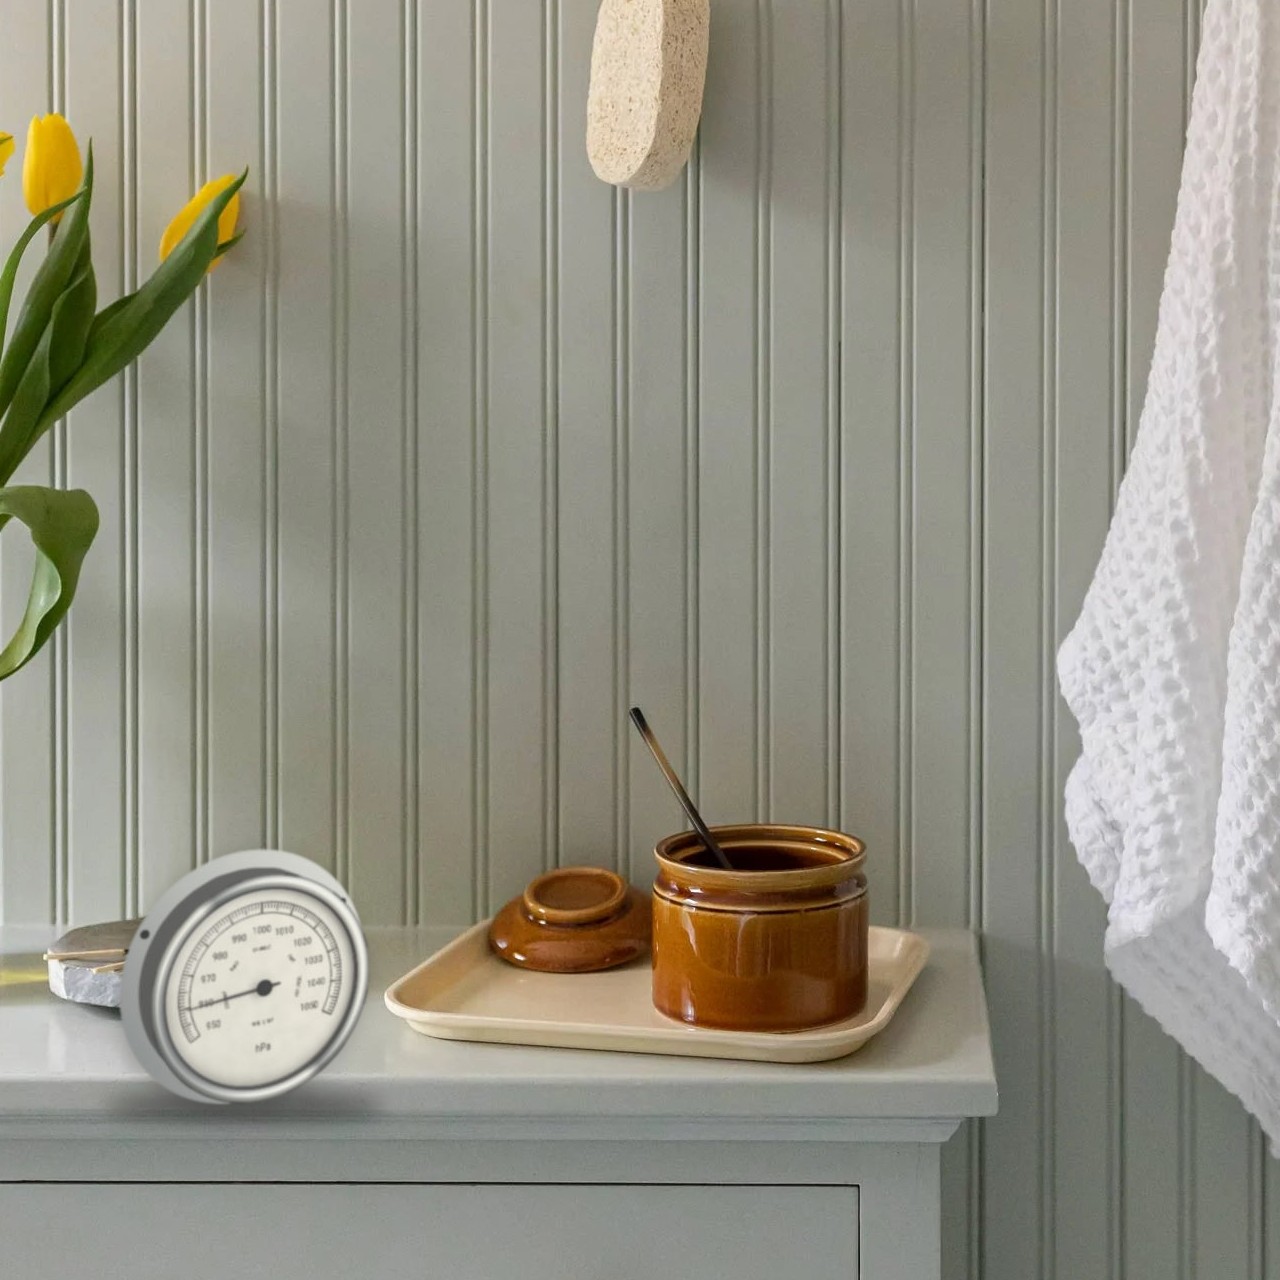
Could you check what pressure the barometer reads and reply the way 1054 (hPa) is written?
960 (hPa)
